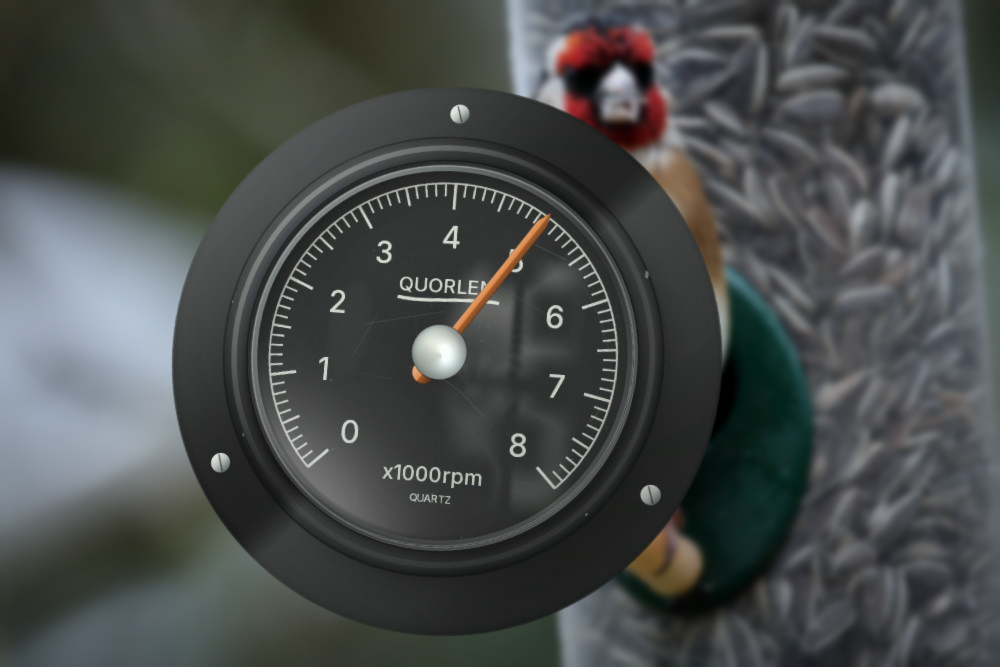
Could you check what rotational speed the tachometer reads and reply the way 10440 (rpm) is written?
5000 (rpm)
